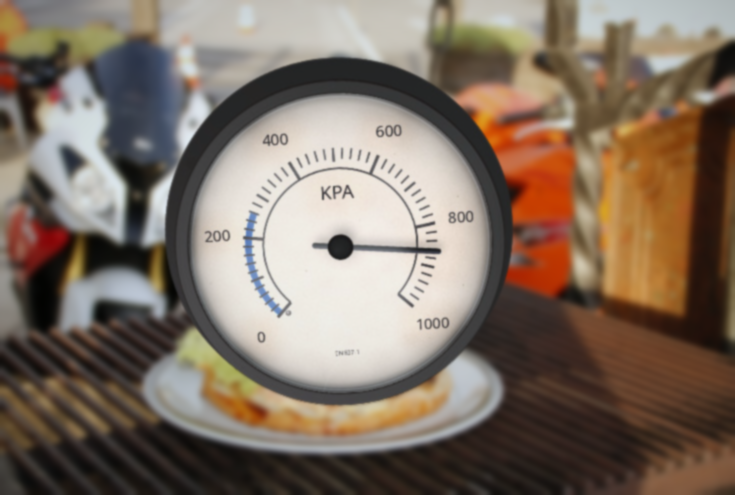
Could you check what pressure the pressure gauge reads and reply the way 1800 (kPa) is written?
860 (kPa)
